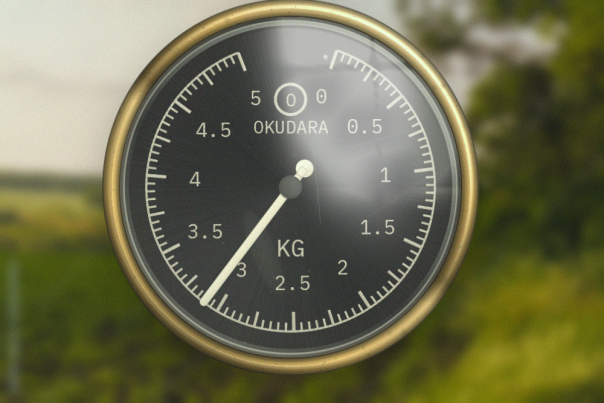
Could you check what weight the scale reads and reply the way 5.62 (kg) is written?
3.1 (kg)
